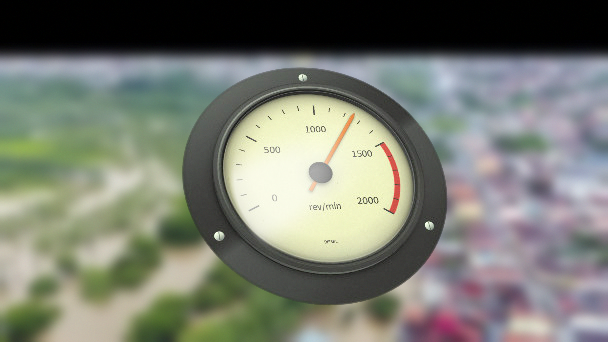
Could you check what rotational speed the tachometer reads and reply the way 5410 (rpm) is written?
1250 (rpm)
